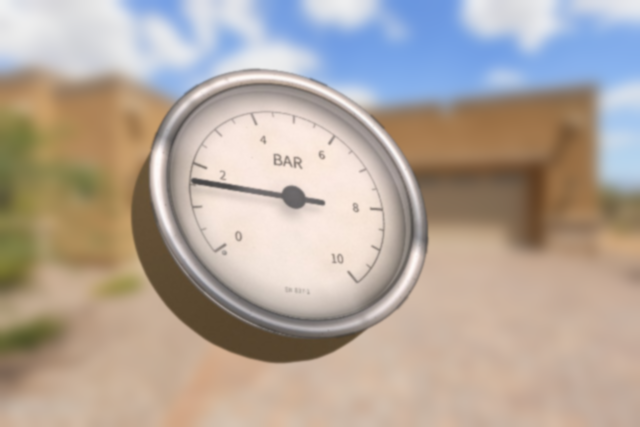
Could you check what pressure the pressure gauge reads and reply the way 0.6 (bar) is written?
1.5 (bar)
